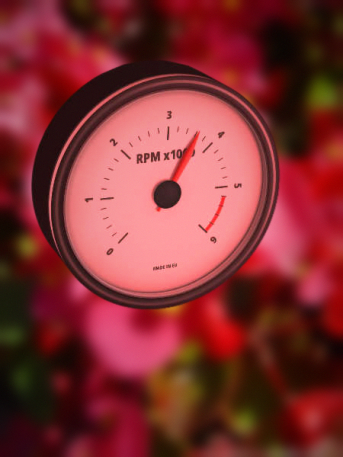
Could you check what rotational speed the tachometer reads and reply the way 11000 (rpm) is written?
3600 (rpm)
